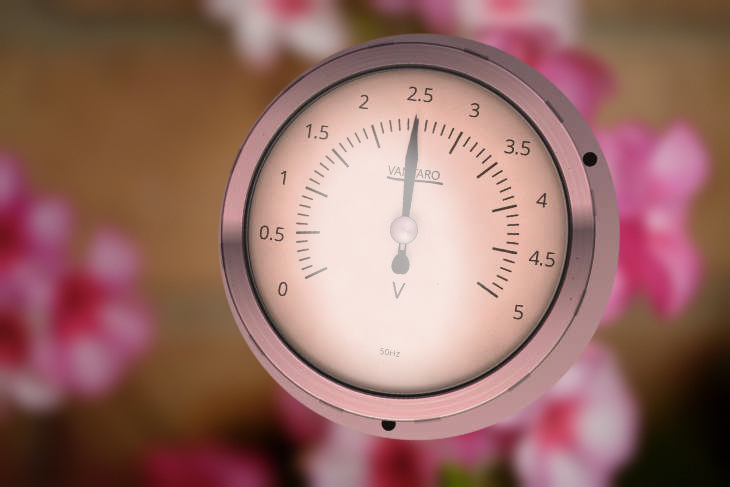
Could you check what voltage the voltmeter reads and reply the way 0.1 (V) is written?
2.5 (V)
